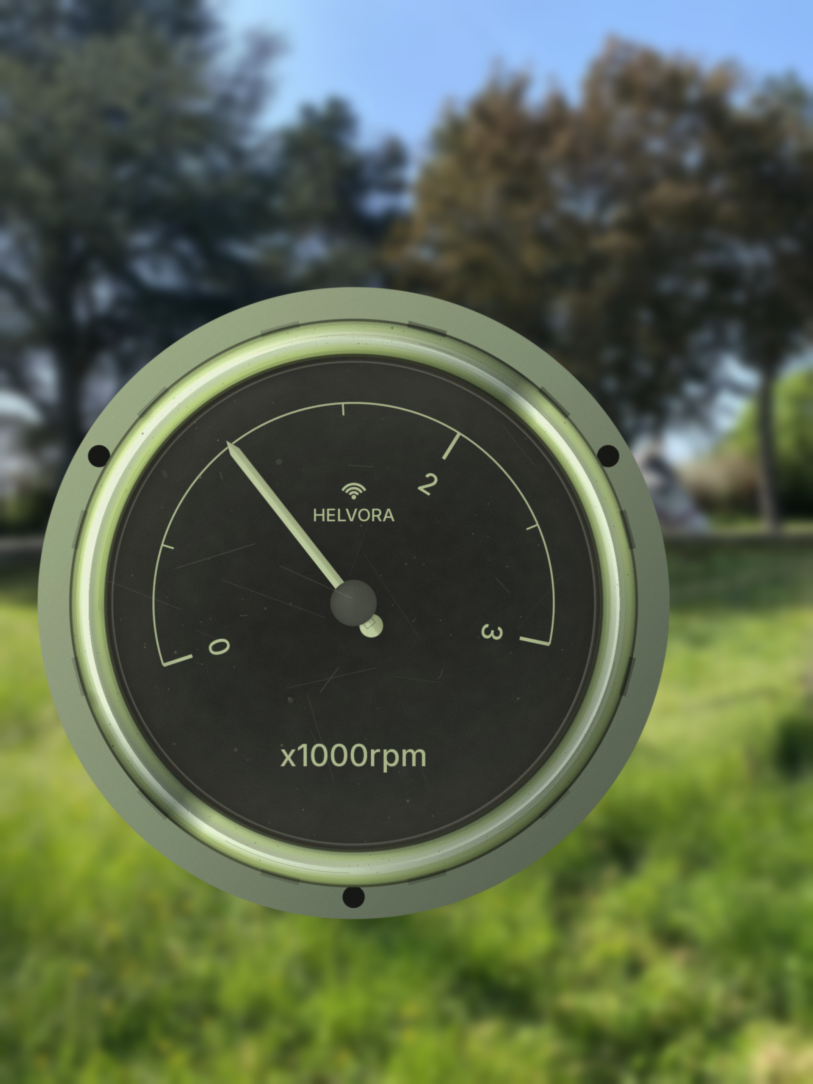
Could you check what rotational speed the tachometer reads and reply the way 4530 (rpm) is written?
1000 (rpm)
